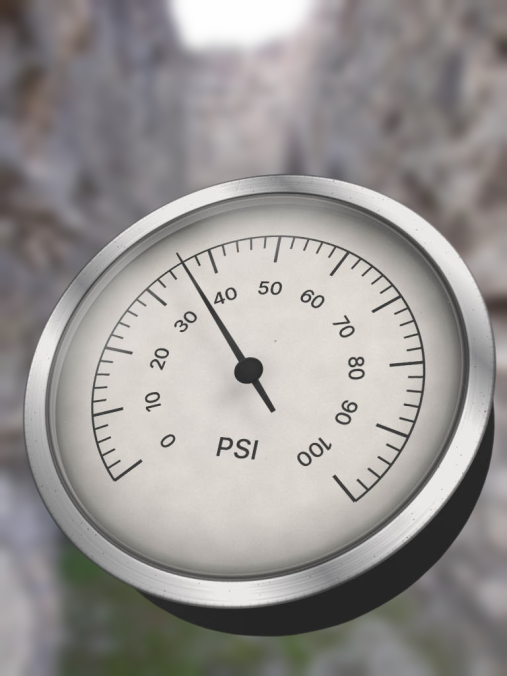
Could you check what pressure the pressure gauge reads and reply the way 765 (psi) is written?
36 (psi)
